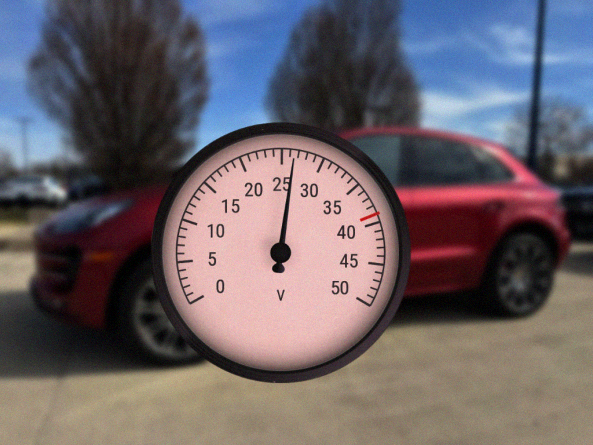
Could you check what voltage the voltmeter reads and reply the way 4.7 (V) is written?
26.5 (V)
